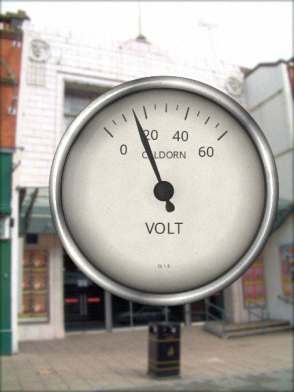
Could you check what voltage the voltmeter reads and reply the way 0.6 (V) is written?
15 (V)
